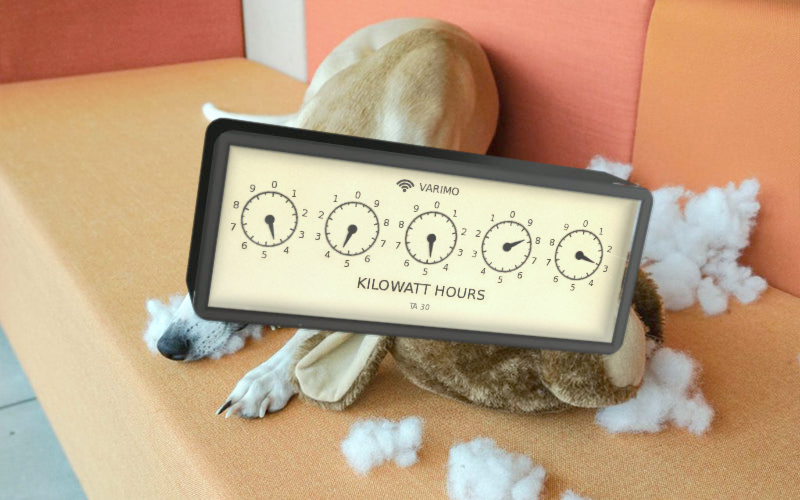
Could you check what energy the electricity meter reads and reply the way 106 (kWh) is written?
44483 (kWh)
